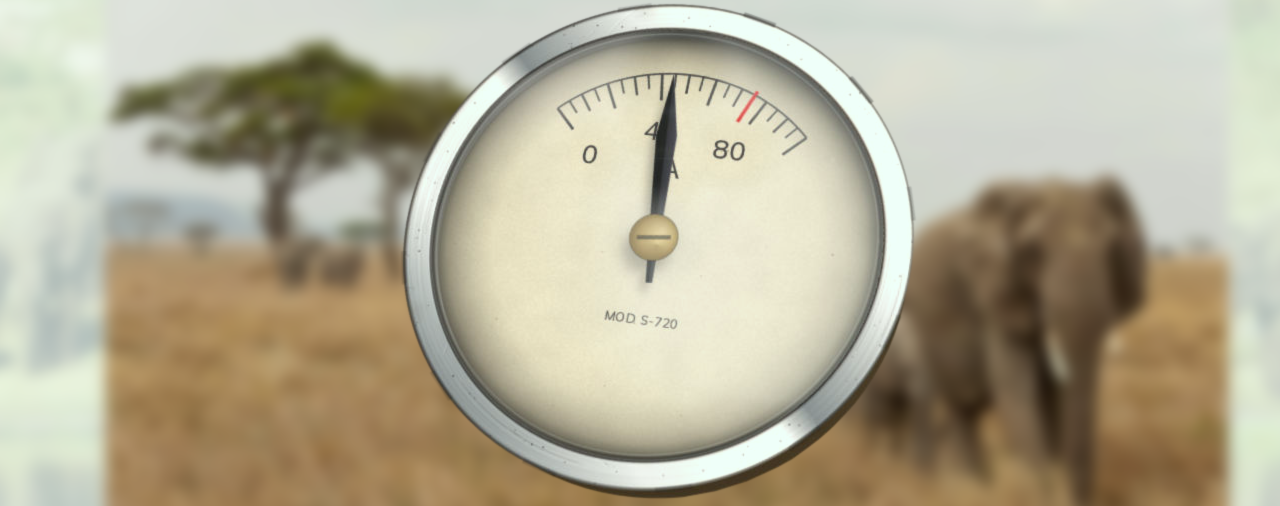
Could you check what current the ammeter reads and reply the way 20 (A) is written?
45 (A)
